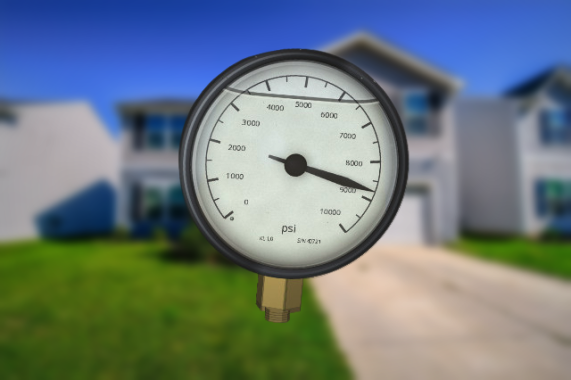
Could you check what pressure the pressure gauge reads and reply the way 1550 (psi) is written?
8750 (psi)
